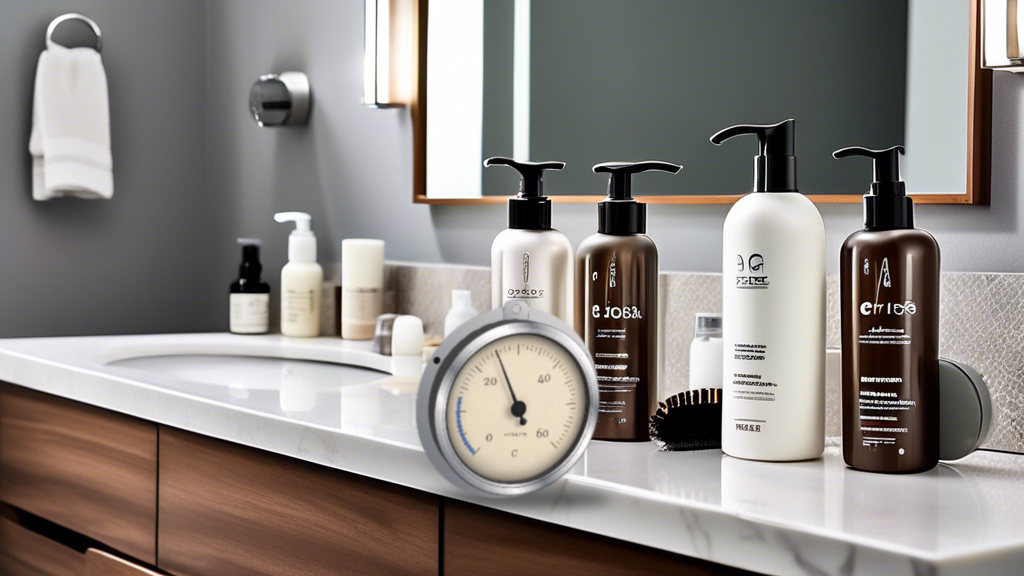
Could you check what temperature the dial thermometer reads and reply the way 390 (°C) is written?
25 (°C)
